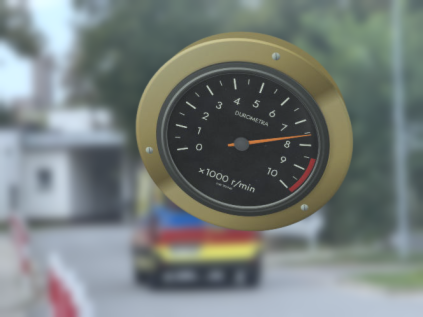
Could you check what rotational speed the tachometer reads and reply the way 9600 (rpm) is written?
7500 (rpm)
